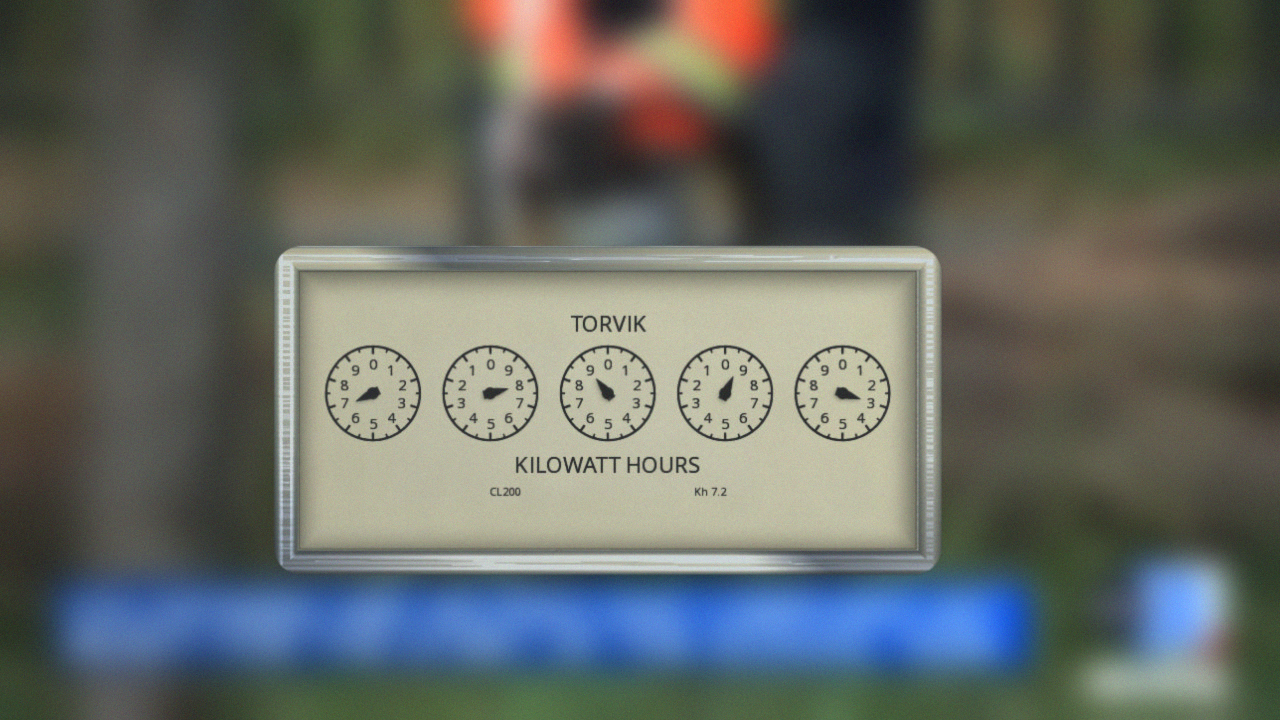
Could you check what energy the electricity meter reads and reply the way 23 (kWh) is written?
67893 (kWh)
